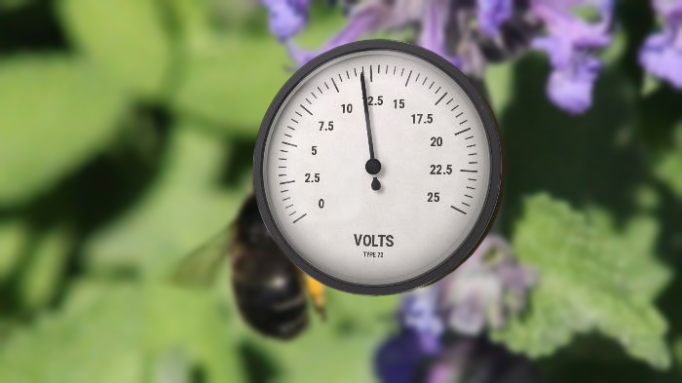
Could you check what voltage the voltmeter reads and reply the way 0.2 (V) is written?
12 (V)
